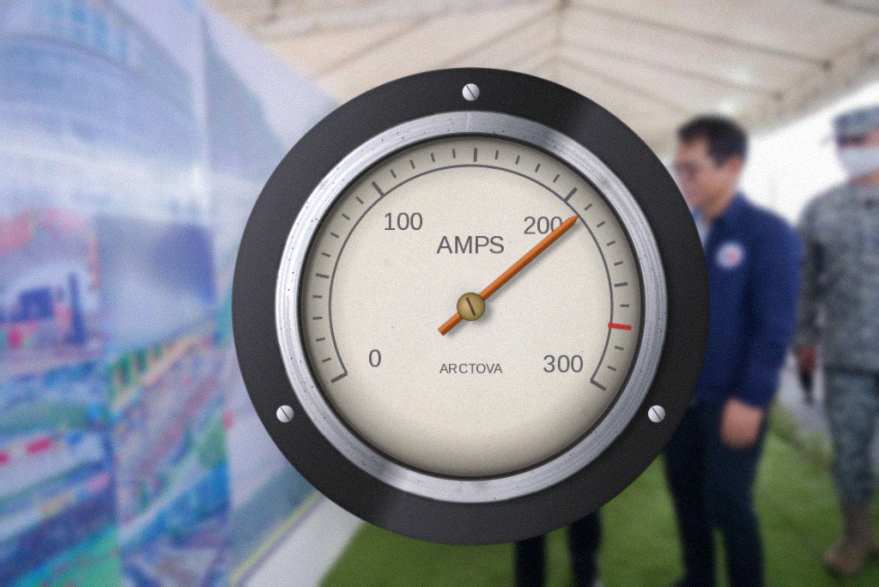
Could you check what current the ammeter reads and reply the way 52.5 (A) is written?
210 (A)
